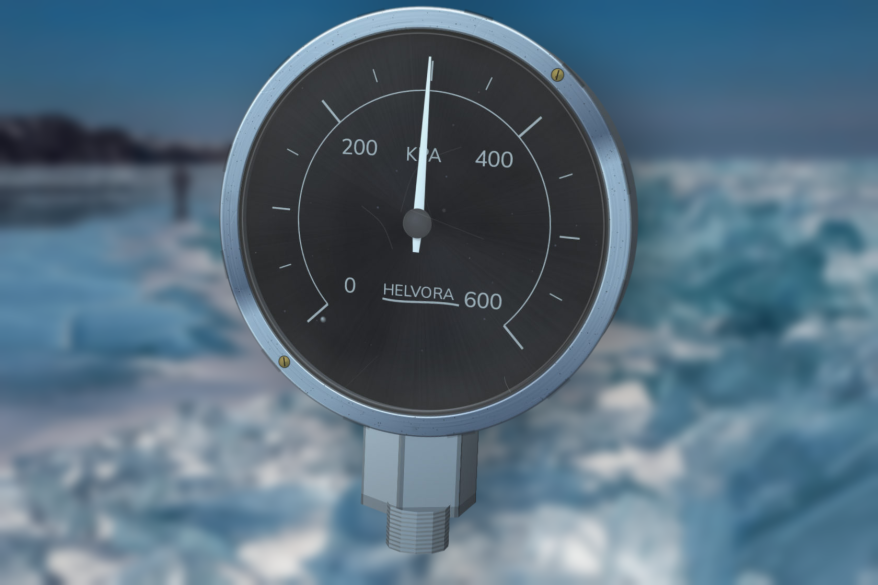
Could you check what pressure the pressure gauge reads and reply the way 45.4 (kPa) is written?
300 (kPa)
